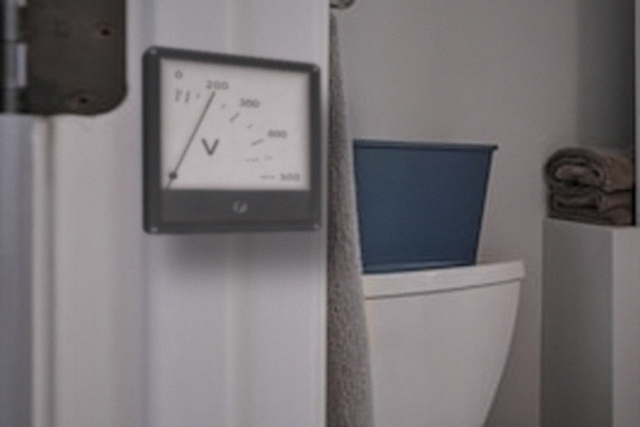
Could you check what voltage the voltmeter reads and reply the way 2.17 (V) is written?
200 (V)
